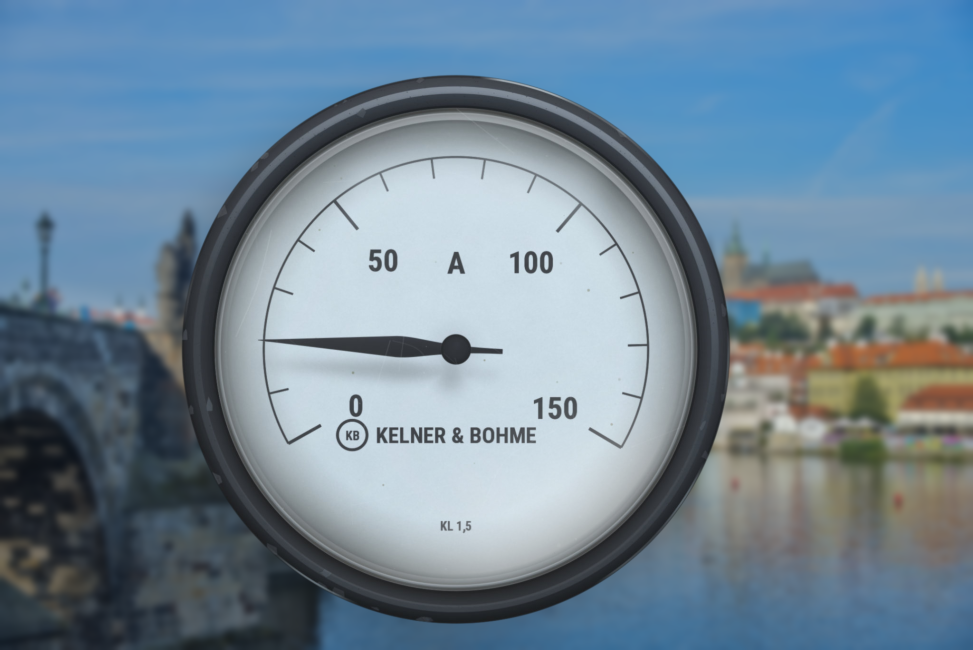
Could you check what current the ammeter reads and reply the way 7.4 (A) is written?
20 (A)
